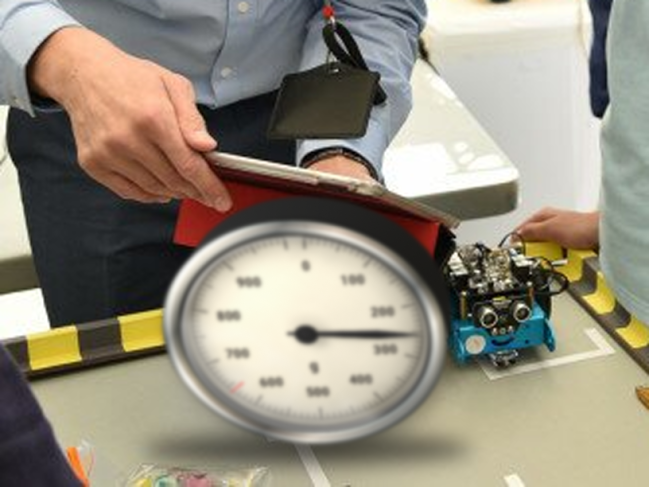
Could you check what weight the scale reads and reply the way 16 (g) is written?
250 (g)
